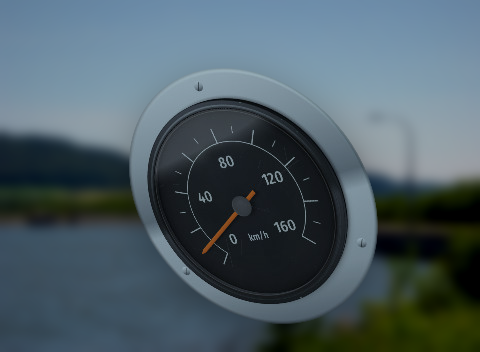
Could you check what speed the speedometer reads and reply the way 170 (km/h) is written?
10 (km/h)
